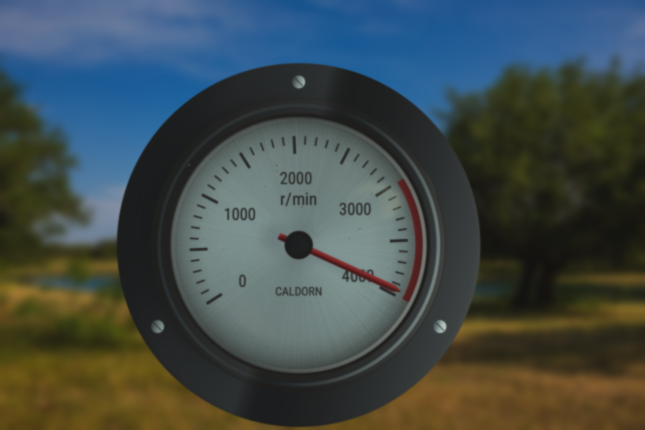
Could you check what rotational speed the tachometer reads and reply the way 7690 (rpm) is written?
3950 (rpm)
